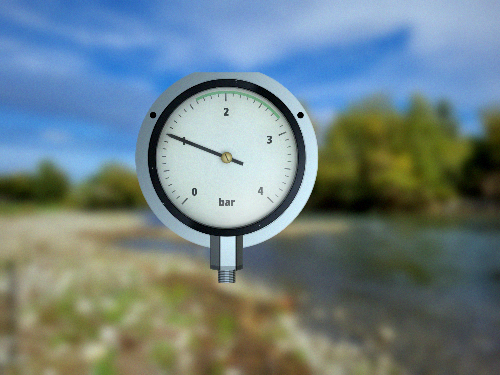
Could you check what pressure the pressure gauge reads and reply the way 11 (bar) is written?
1 (bar)
